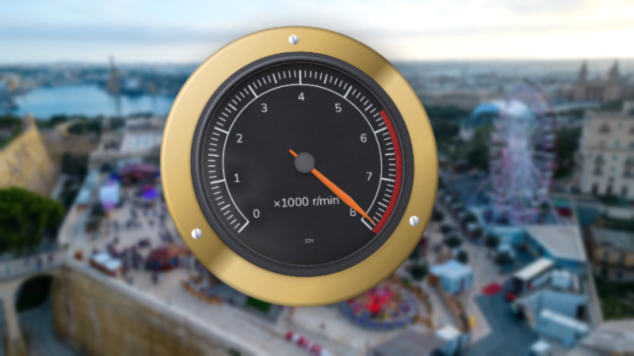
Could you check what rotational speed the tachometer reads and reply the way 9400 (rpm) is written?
7900 (rpm)
